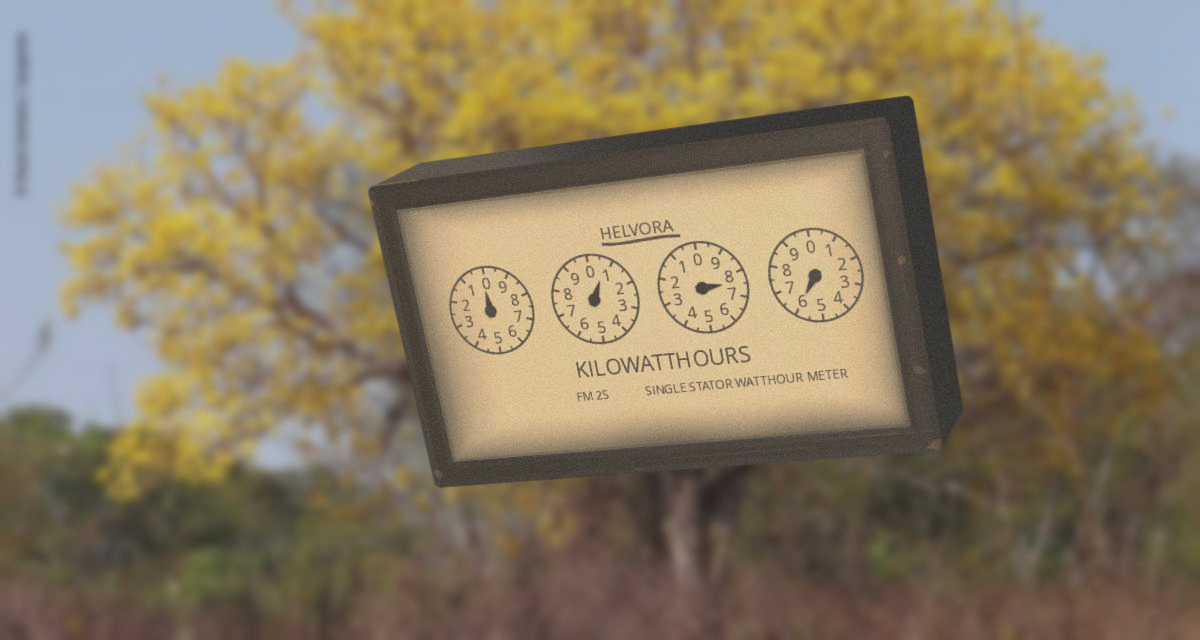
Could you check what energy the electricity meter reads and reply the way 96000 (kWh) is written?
76 (kWh)
